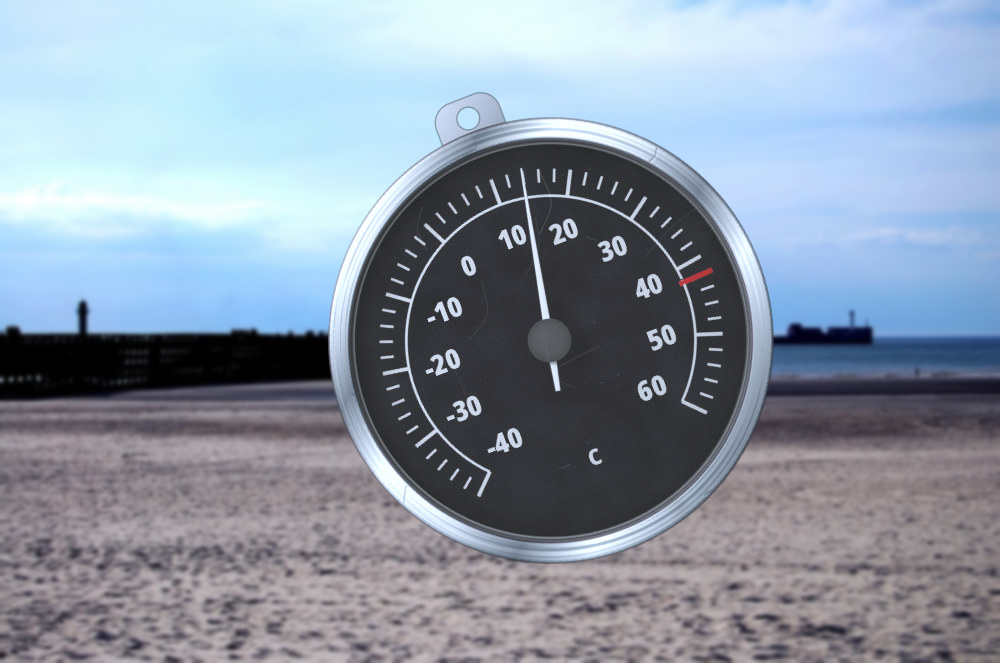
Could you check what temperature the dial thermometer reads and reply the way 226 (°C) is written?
14 (°C)
